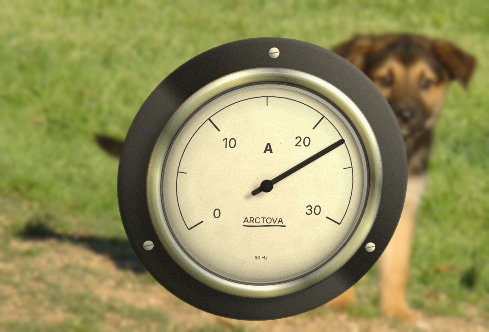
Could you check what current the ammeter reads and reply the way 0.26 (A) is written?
22.5 (A)
